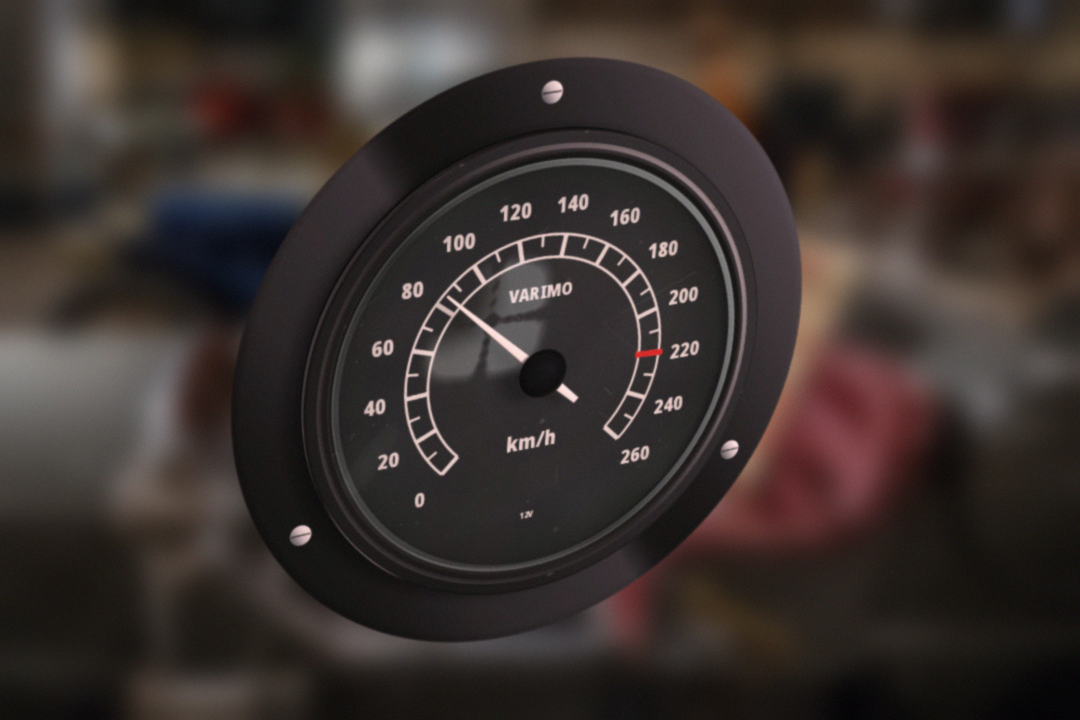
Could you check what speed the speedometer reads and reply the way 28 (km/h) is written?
85 (km/h)
